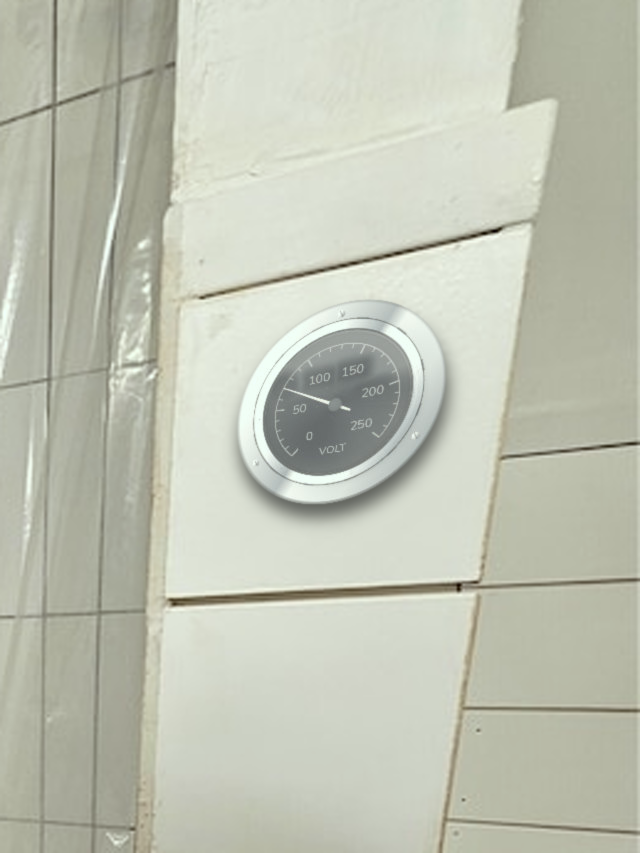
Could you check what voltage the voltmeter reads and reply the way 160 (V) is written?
70 (V)
